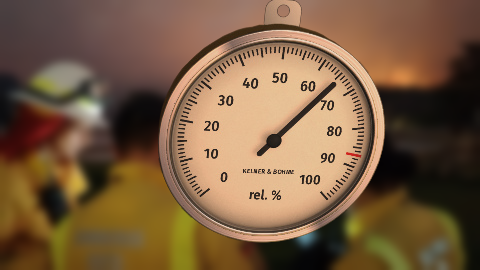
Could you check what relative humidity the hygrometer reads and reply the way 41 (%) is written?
65 (%)
